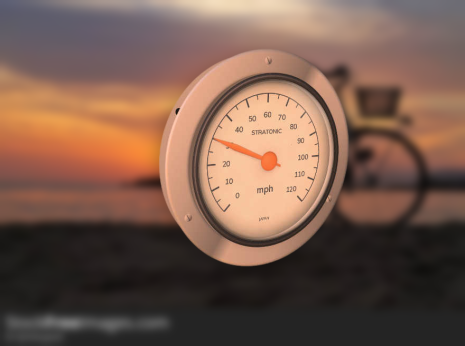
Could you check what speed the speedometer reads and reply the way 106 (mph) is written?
30 (mph)
